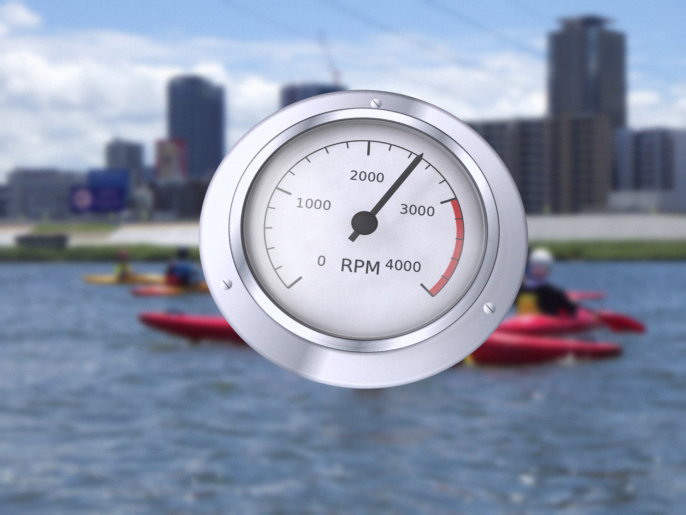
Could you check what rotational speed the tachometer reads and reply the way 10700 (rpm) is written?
2500 (rpm)
